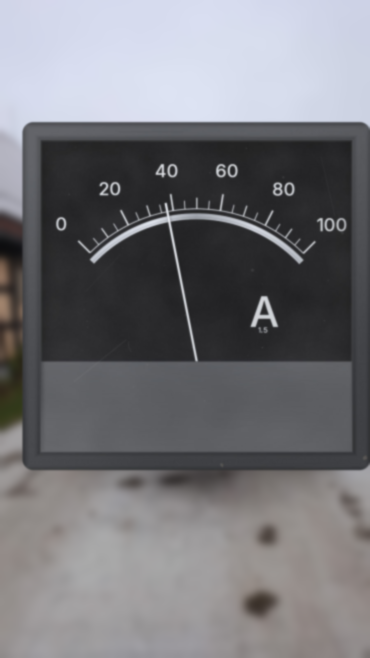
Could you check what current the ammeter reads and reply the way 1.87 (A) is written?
37.5 (A)
